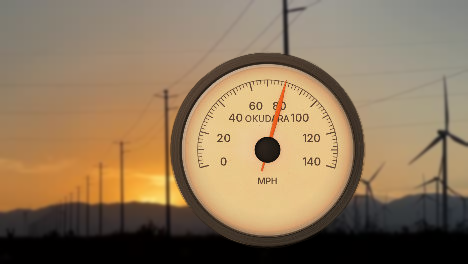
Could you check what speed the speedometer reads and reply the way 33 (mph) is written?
80 (mph)
